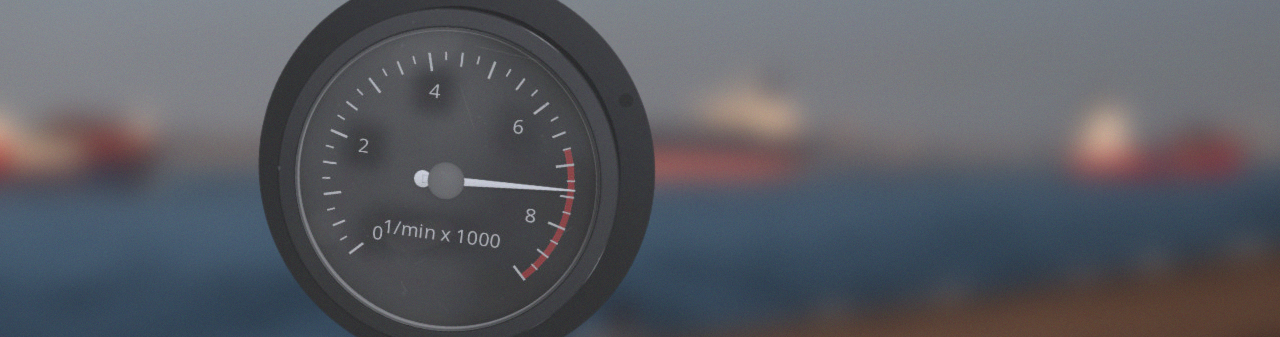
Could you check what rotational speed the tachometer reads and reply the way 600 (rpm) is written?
7375 (rpm)
